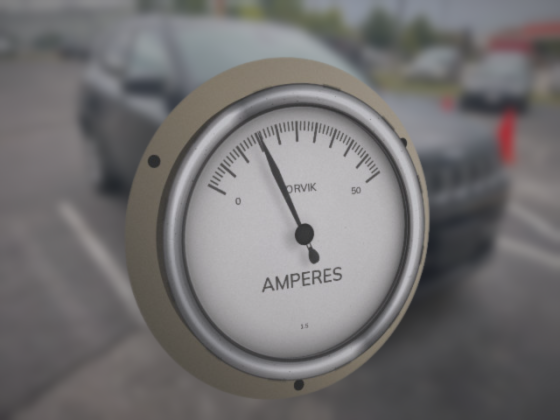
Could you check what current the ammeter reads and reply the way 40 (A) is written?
15 (A)
